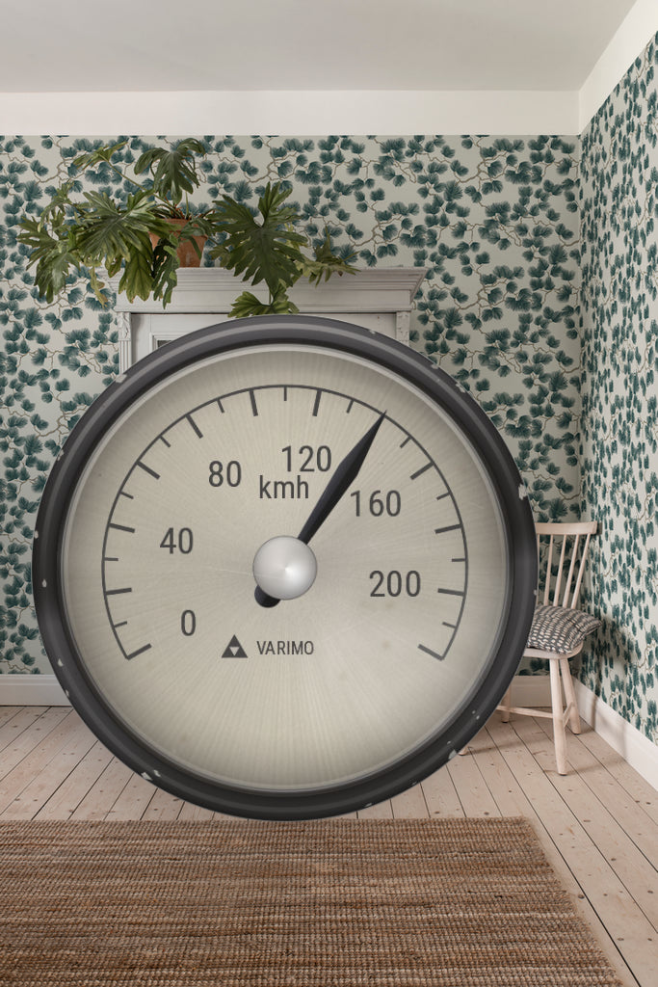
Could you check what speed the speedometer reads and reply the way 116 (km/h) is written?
140 (km/h)
